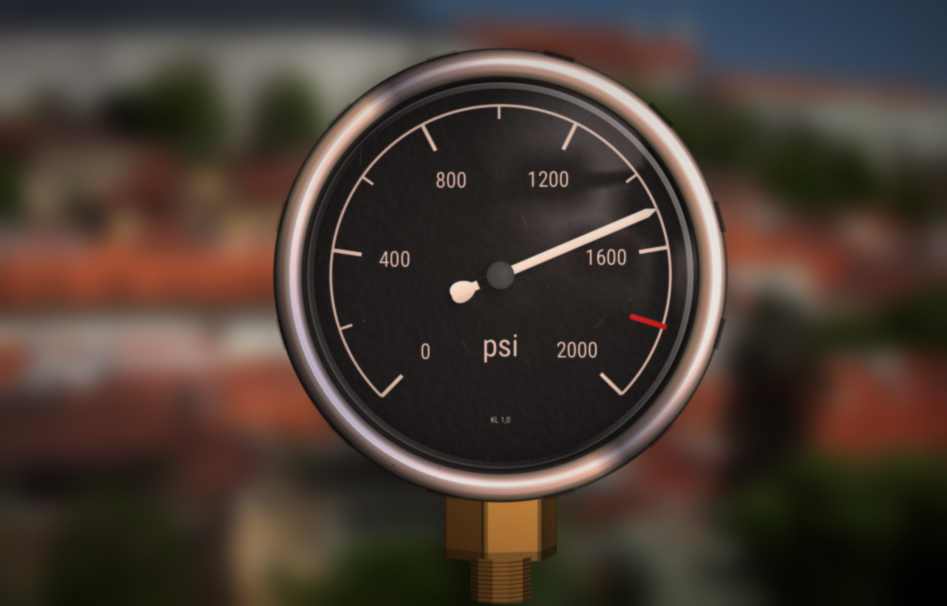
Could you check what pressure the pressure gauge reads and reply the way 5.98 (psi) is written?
1500 (psi)
